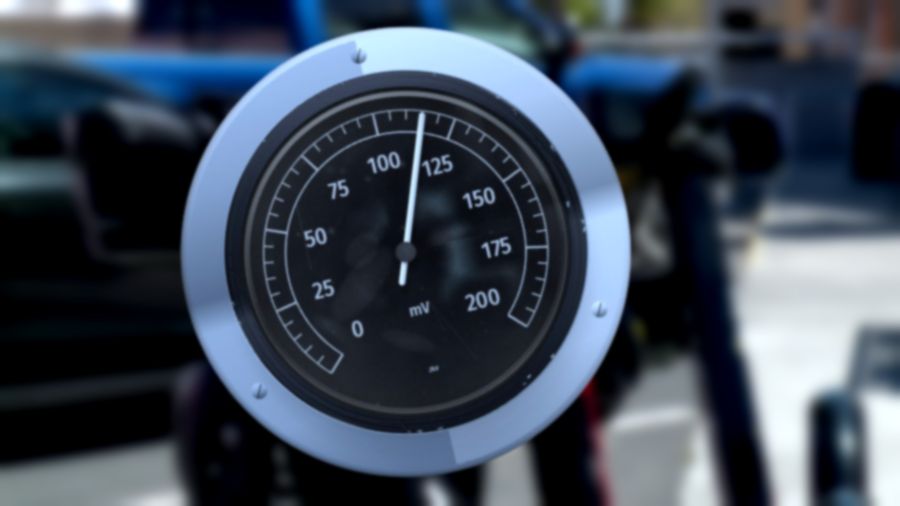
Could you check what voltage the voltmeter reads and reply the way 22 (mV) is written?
115 (mV)
